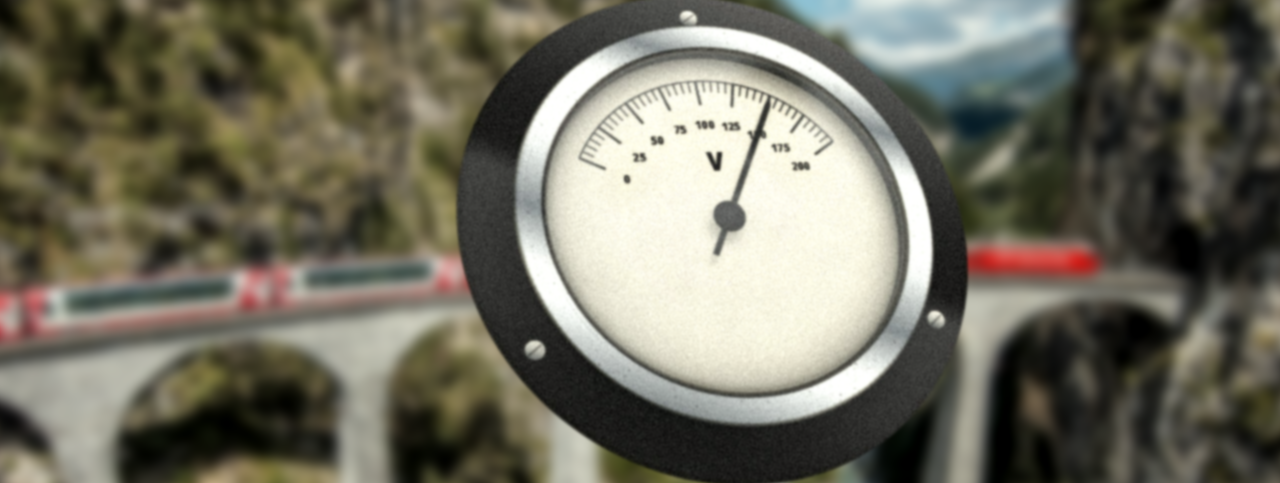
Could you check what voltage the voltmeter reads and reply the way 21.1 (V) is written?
150 (V)
